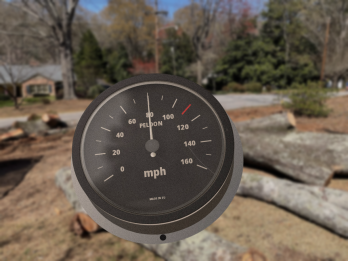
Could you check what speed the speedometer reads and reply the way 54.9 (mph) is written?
80 (mph)
